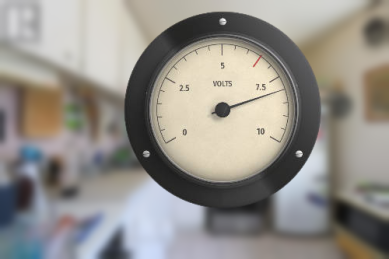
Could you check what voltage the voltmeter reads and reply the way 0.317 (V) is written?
8 (V)
